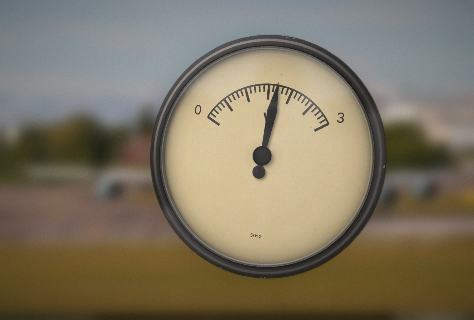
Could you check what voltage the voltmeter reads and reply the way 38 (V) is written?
1.7 (V)
